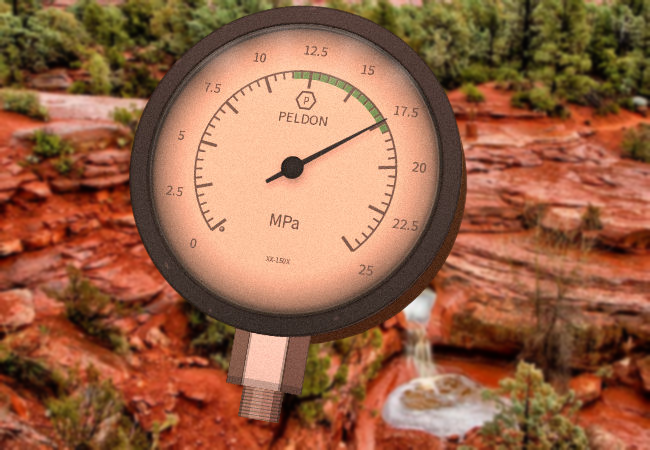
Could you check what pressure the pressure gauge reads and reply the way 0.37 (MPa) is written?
17.5 (MPa)
